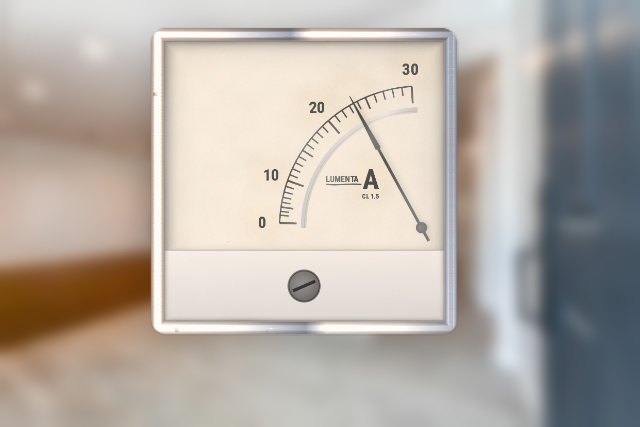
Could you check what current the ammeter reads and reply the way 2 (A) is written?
23.5 (A)
